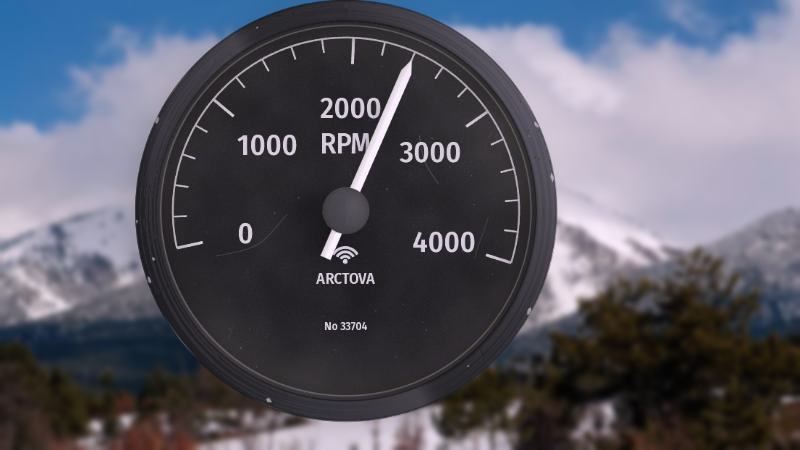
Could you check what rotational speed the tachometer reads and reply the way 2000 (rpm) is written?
2400 (rpm)
